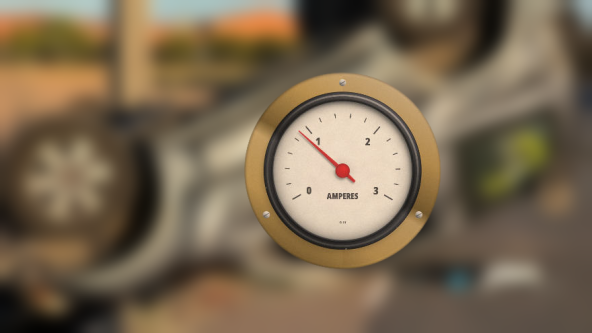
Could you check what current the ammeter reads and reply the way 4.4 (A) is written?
0.9 (A)
